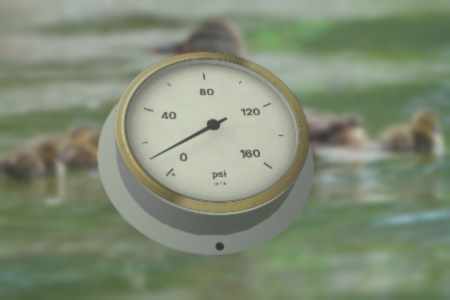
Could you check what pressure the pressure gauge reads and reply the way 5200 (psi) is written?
10 (psi)
